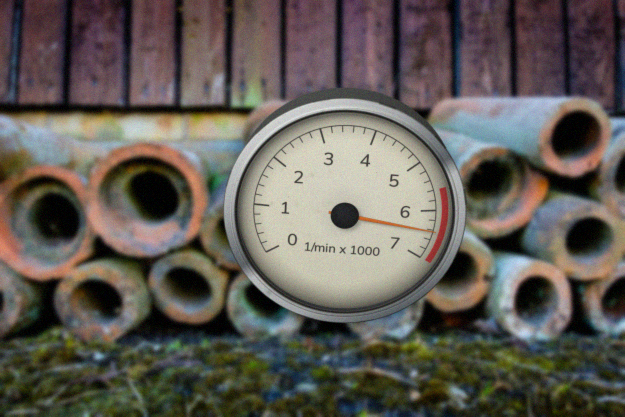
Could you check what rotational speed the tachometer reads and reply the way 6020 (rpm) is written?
6400 (rpm)
